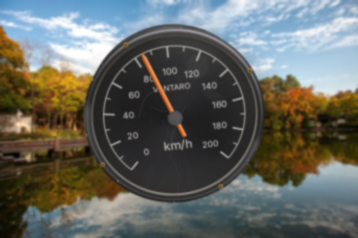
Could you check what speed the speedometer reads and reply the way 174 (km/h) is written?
85 (km/h)
